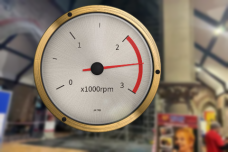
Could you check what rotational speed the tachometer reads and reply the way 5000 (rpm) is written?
2500 (rpm)
